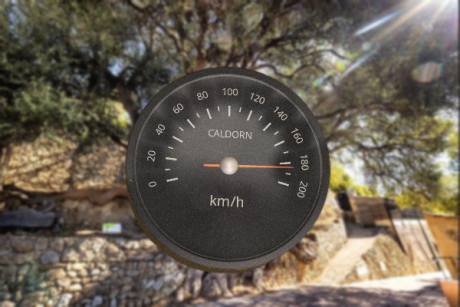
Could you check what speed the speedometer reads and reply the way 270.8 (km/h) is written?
185 (km/h)
